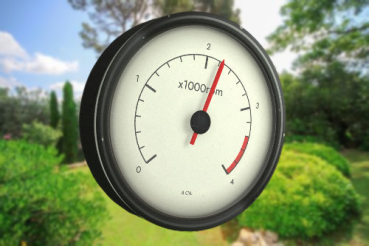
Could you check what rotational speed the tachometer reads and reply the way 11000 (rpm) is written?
2200 (rpm)
